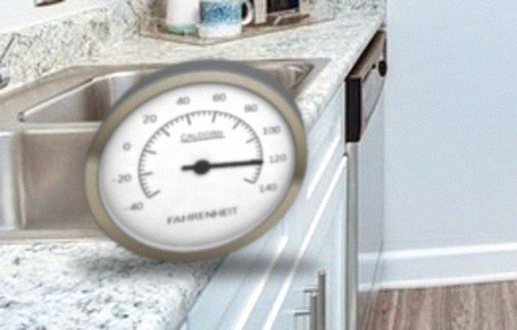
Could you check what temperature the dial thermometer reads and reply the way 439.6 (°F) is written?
120 (°F)
